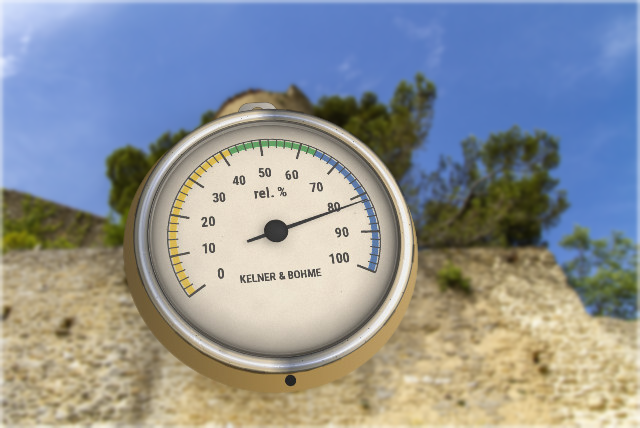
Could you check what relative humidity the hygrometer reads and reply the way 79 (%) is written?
82 (%)
